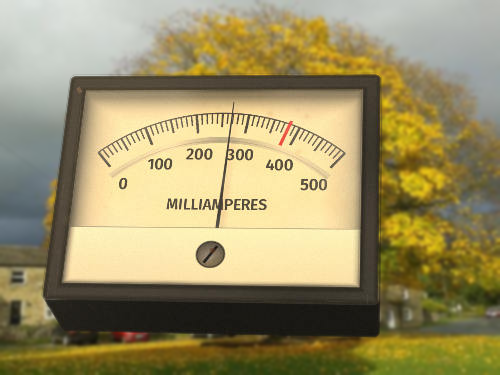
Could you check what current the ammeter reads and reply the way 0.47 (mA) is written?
270 (mA)
